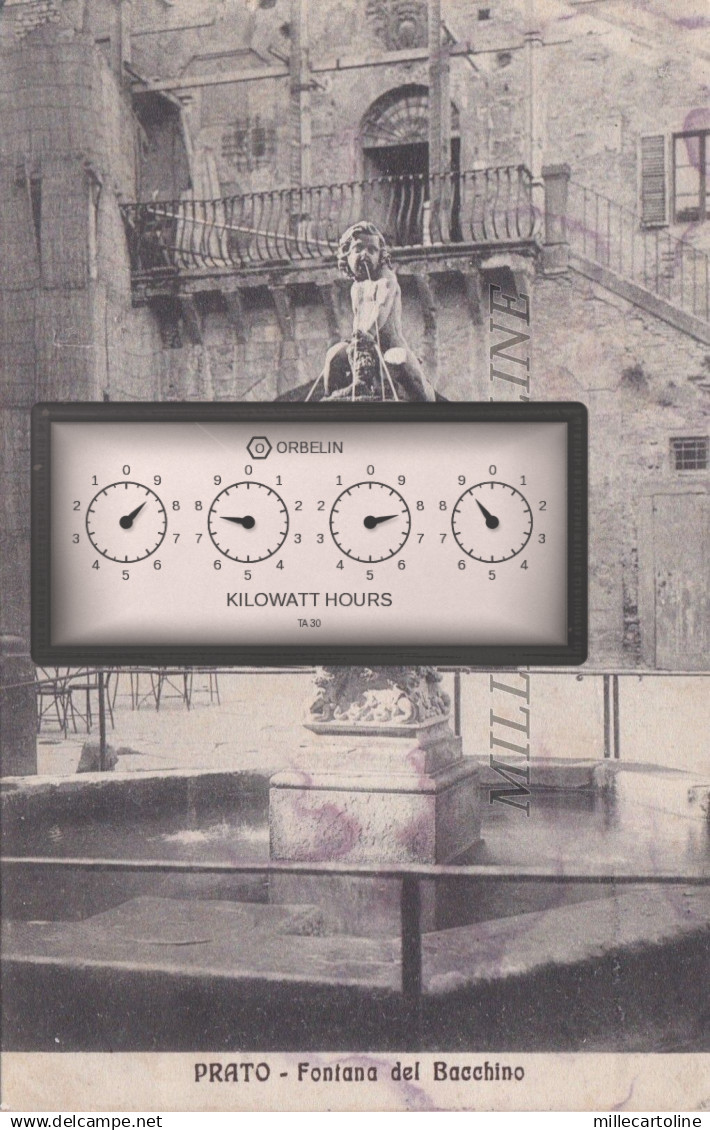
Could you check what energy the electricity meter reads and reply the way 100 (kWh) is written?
8779 (kWh)
